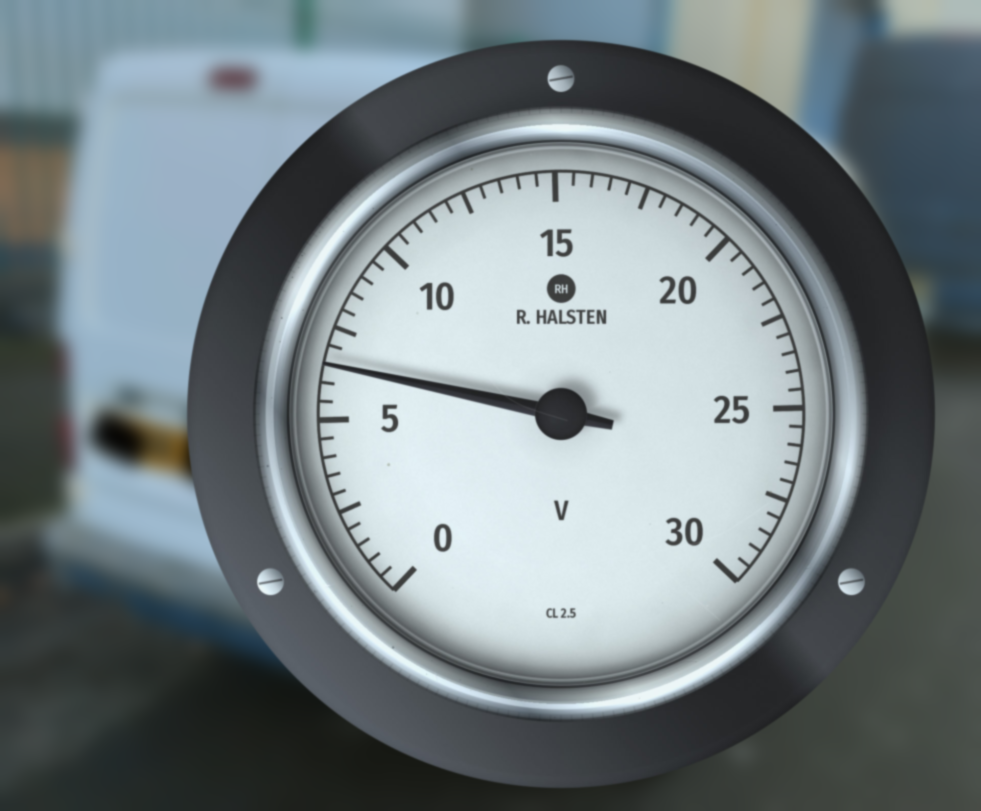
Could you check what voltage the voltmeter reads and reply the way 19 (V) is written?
6.5 (V)
